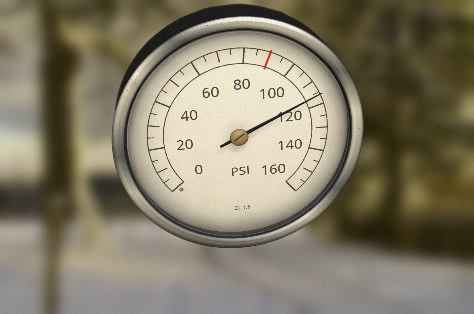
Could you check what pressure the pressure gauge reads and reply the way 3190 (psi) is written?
115 (psi)
